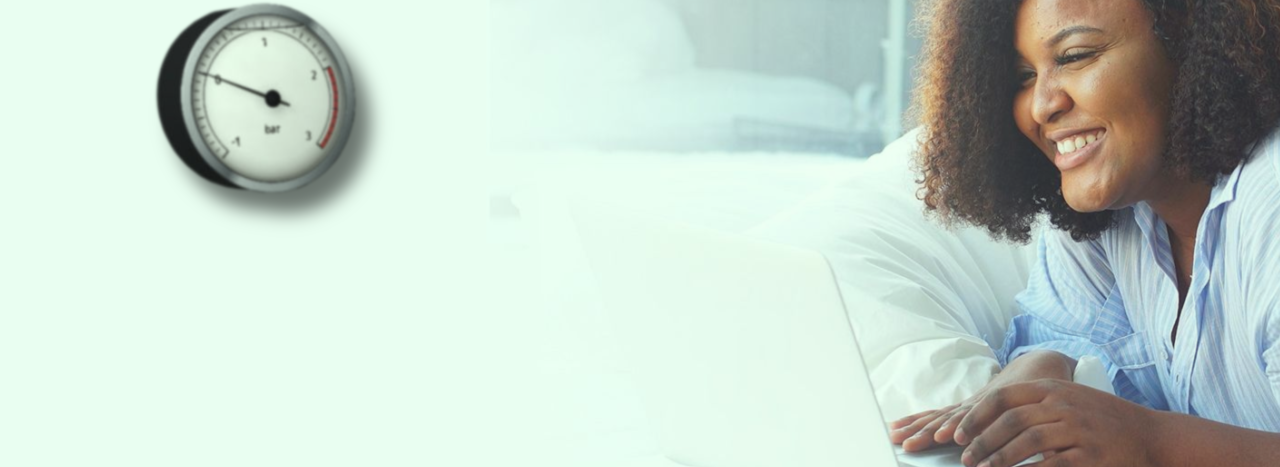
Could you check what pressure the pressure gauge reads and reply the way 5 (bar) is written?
0 (bar)
